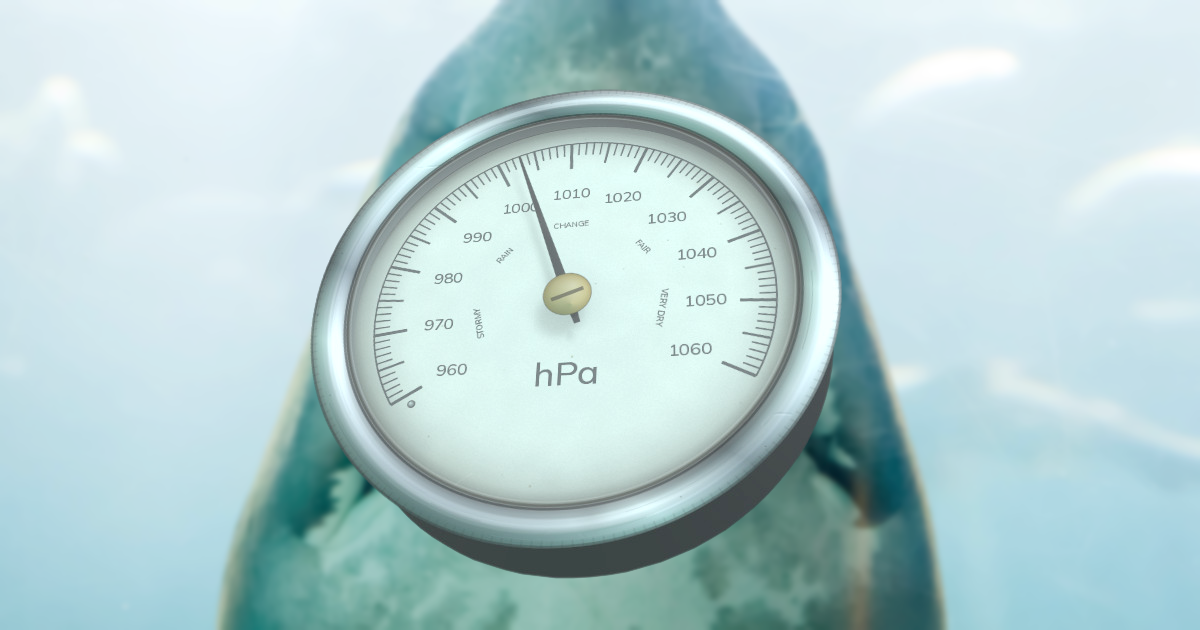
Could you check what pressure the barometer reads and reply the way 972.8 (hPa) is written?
1003 (hPa)
